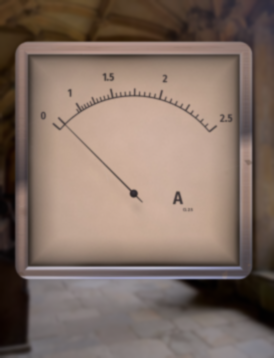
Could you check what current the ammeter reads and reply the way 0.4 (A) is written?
0.5 (A)
